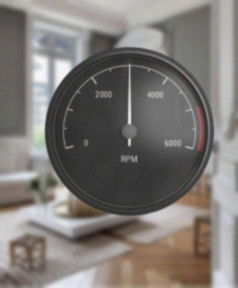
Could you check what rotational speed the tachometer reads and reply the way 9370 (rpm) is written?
3000 (rpm)
